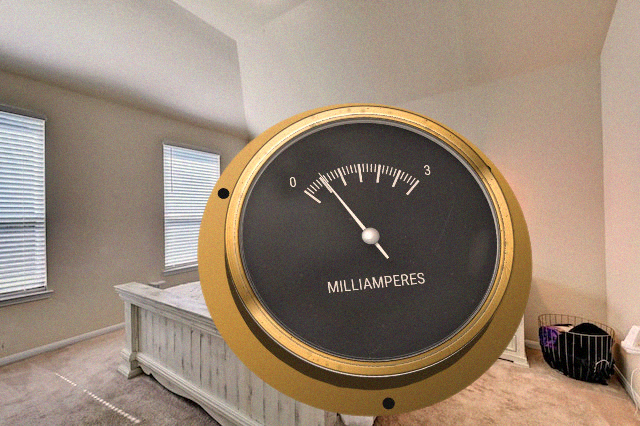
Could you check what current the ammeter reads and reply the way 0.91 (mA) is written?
0.5 (mA)
